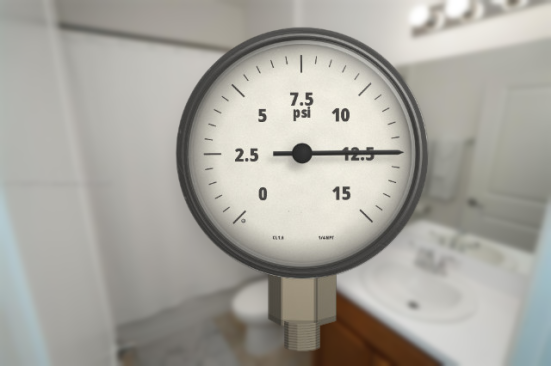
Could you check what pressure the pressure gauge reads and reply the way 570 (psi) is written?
12.5 (psi)
